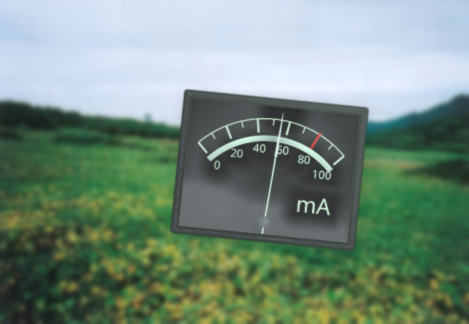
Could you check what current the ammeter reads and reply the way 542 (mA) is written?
55 (mA)
